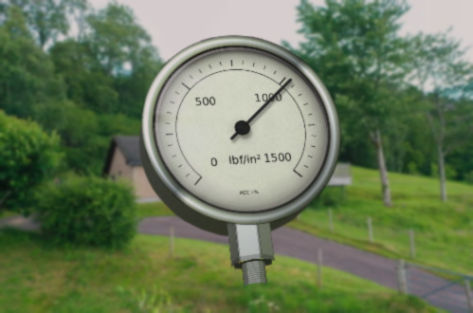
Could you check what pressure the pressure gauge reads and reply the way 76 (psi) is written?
1025 (psi)
